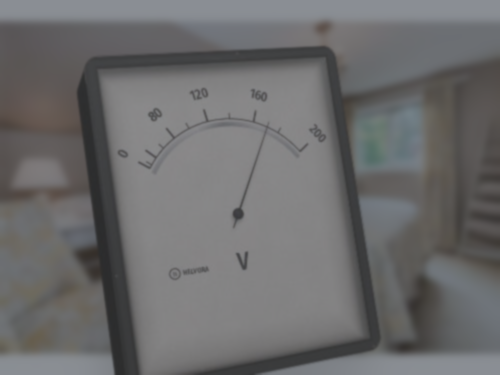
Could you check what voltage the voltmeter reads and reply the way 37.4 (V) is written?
170 (V)
